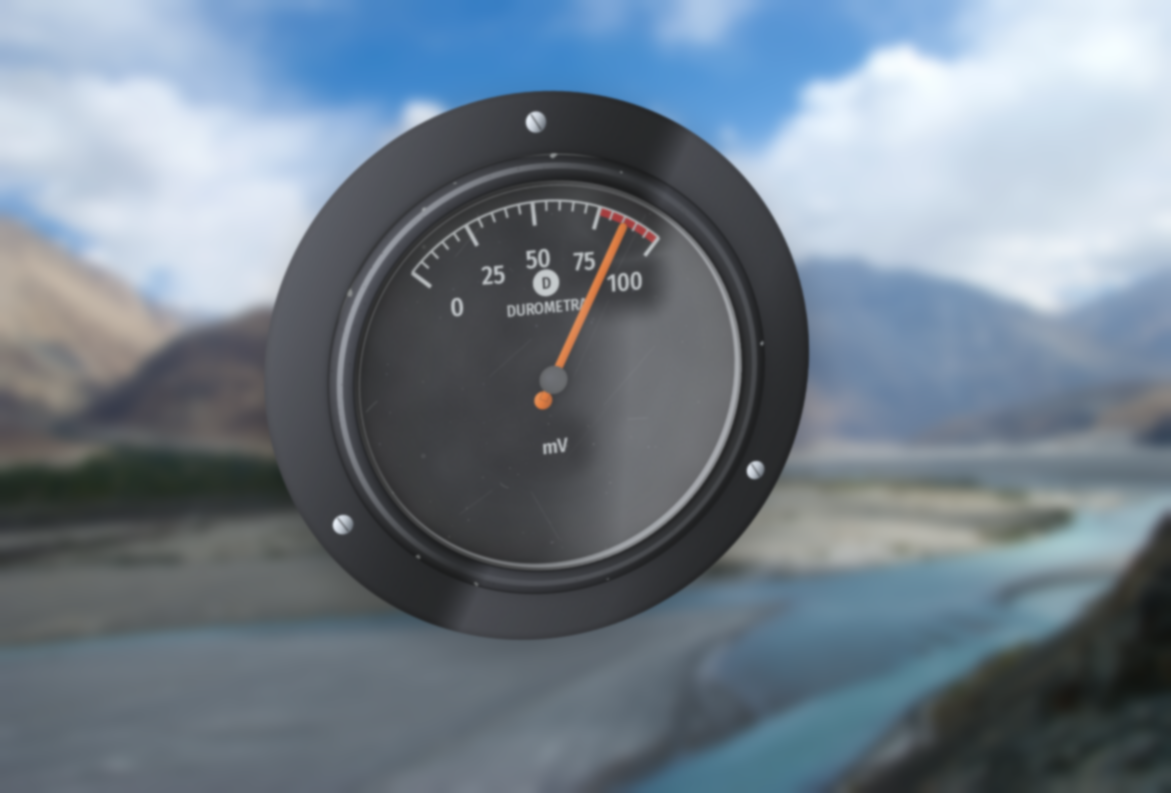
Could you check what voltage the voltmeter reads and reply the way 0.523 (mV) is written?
85 (mV)
